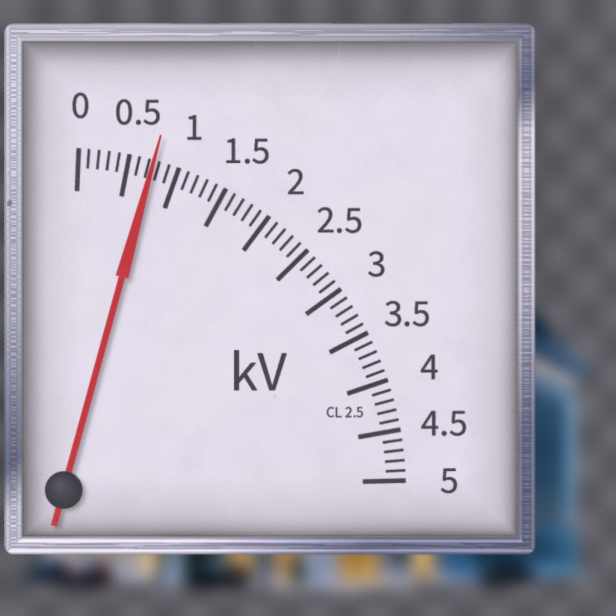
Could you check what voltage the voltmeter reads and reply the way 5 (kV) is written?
0.75 (kV)
